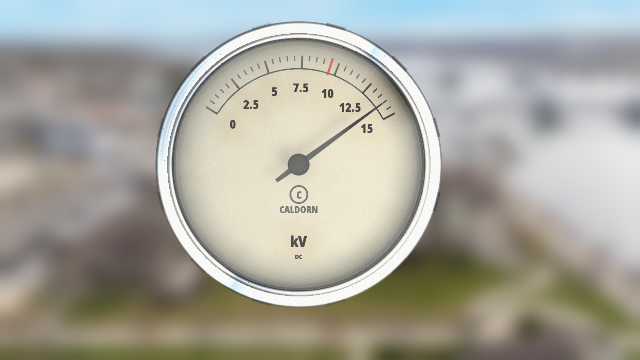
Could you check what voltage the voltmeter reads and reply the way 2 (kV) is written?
14 (kV)
